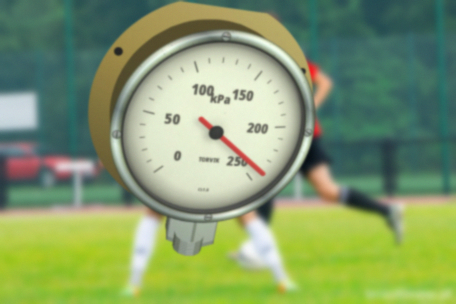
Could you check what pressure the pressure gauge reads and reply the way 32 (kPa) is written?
240 (kPa)
